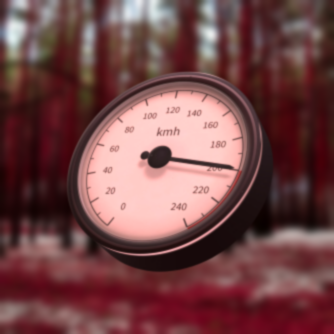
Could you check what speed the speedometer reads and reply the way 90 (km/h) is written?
200 (km/h)
